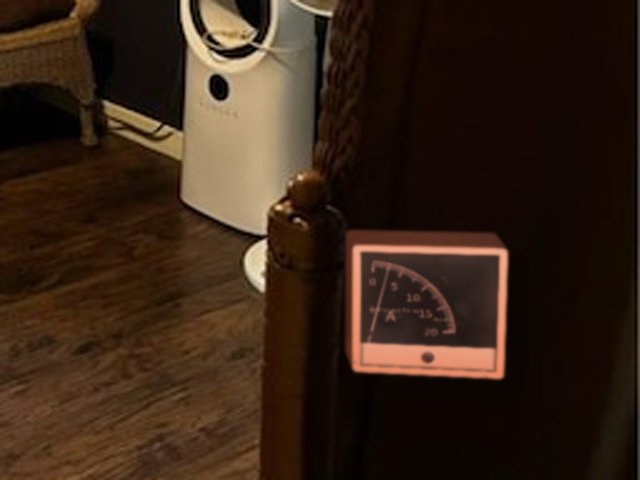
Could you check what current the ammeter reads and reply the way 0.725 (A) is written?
2.5 (A)
